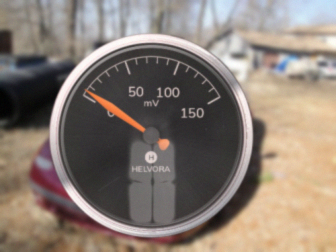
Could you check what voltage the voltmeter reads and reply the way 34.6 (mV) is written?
5 (mV)
